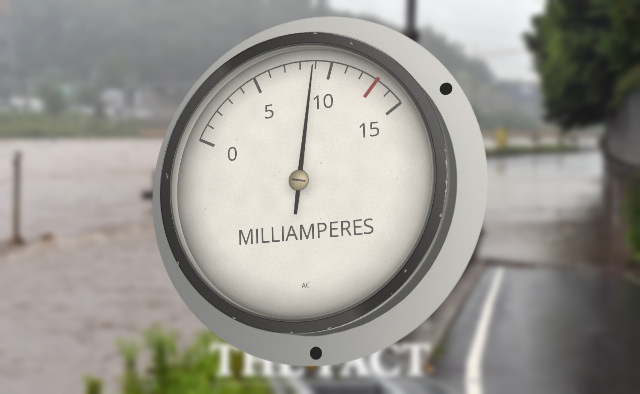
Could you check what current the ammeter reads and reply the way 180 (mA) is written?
9 (mA)
